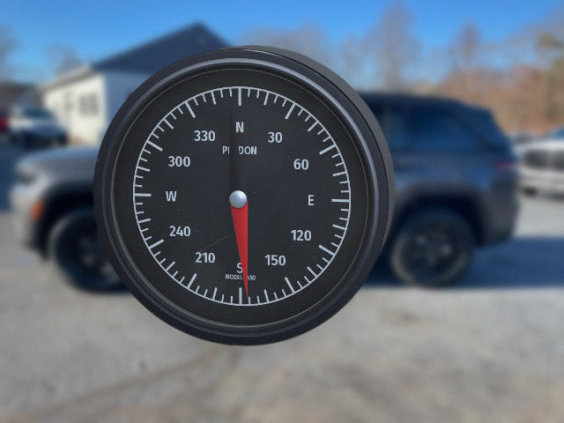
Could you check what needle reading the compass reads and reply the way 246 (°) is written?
175 (°)
